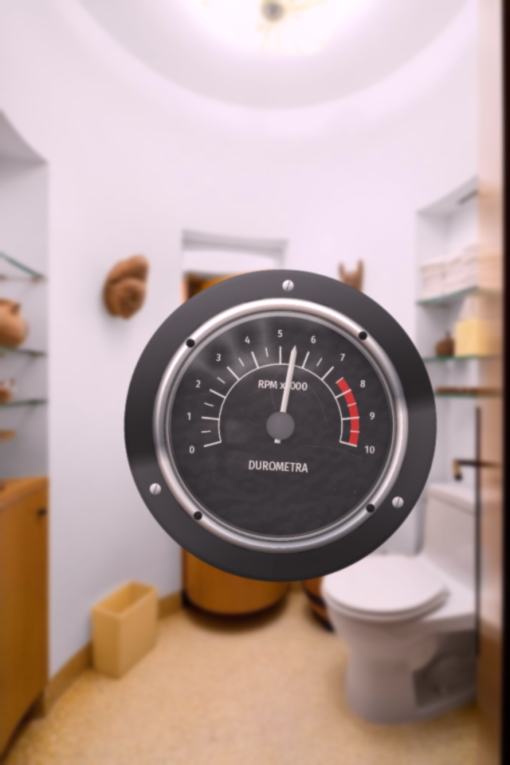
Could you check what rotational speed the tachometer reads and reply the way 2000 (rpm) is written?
5500 (rpm)
